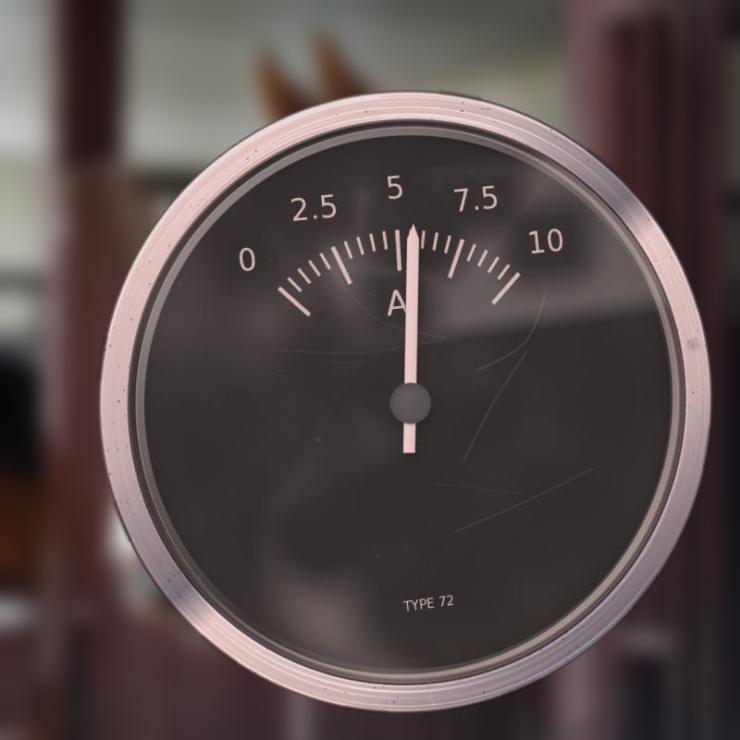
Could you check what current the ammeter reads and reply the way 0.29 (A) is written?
5.5 (A)
